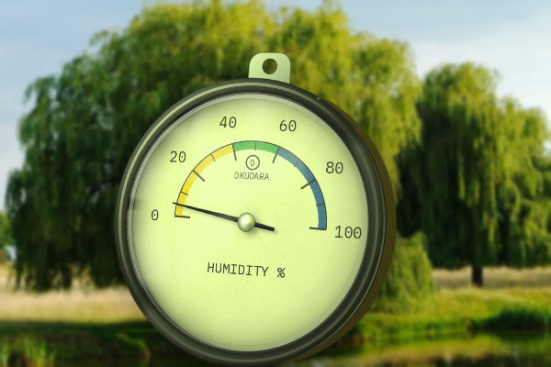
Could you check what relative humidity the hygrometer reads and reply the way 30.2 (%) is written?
5 (%)
